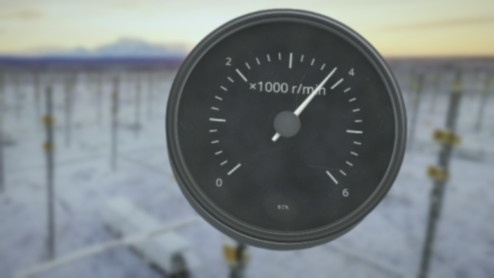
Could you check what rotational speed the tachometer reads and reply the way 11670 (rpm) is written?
3800 (rpm)
